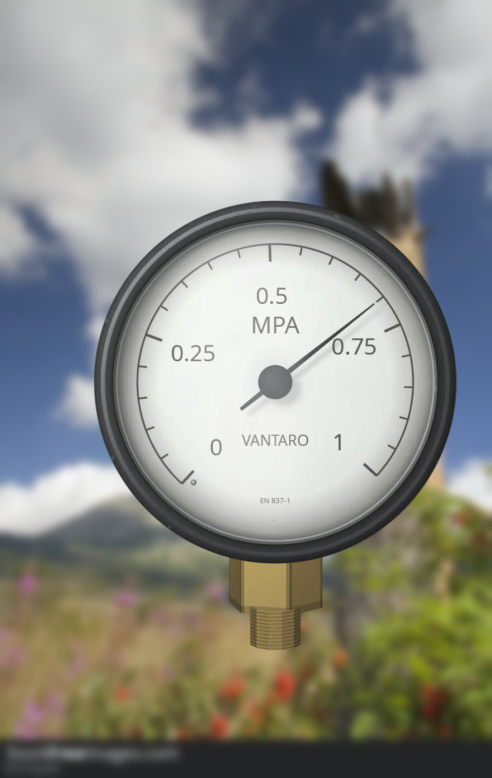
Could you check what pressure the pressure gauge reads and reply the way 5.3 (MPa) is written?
0.7 (MPa)
